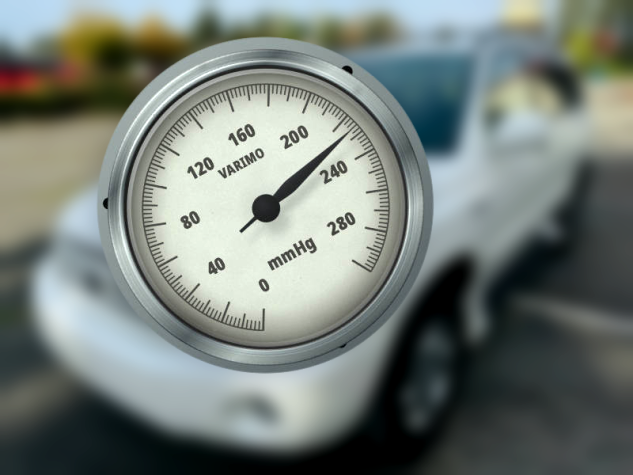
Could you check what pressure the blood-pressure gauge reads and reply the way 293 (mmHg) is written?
226 (mmHg)
